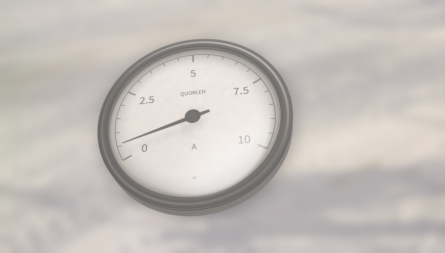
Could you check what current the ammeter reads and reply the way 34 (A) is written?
0.5 (A)
